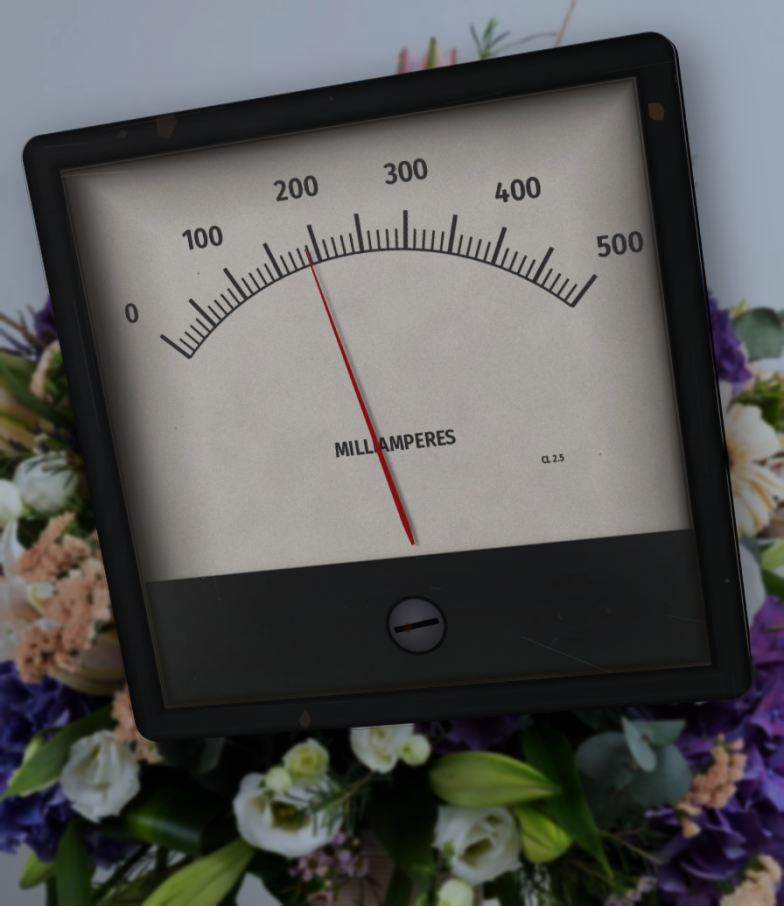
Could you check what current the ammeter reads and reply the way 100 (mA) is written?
190 (mA)
